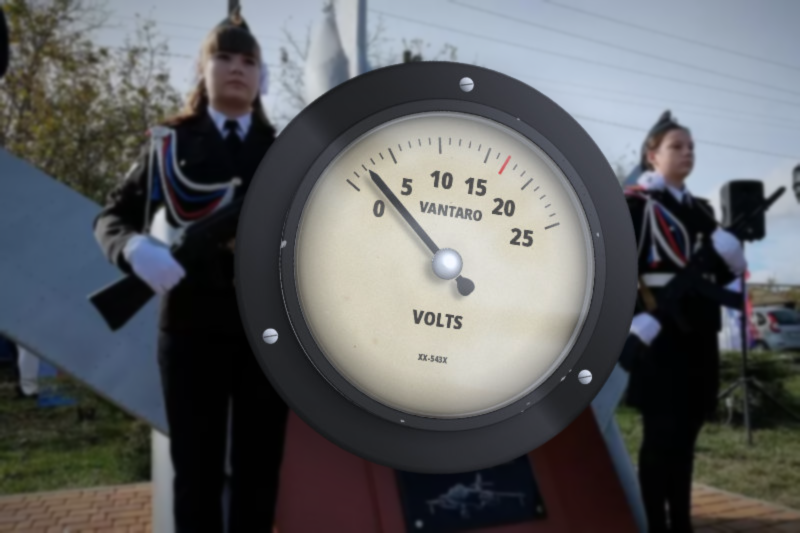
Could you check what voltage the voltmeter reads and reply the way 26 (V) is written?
2 (V)
